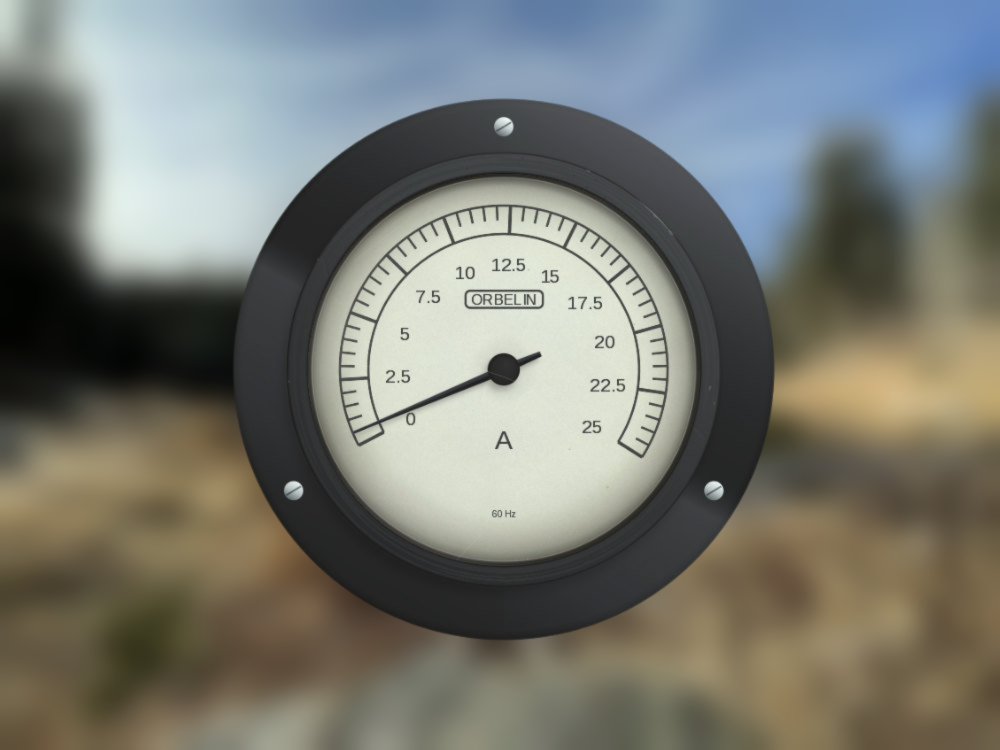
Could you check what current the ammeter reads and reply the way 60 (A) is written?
0.5 (A)
